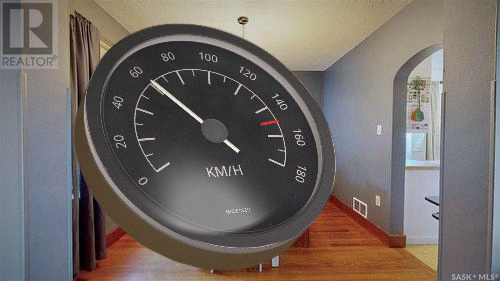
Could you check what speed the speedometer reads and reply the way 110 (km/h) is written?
60 (km/h)
